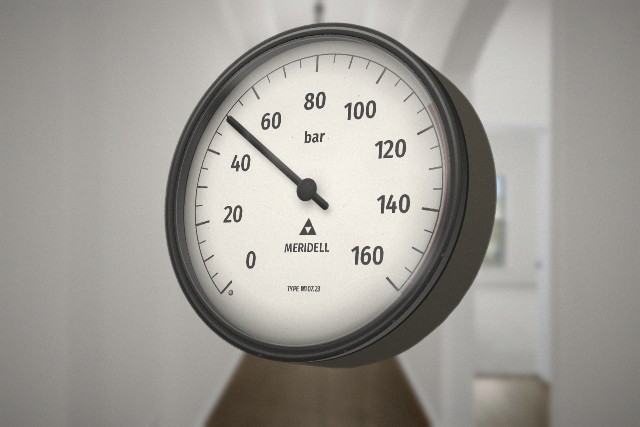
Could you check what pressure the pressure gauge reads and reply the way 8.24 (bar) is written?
50 (bar)
